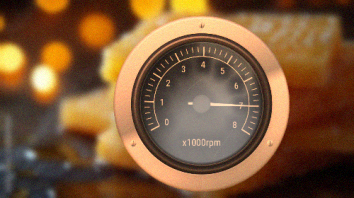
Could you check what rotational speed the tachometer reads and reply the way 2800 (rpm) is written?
7000 (rpm)
